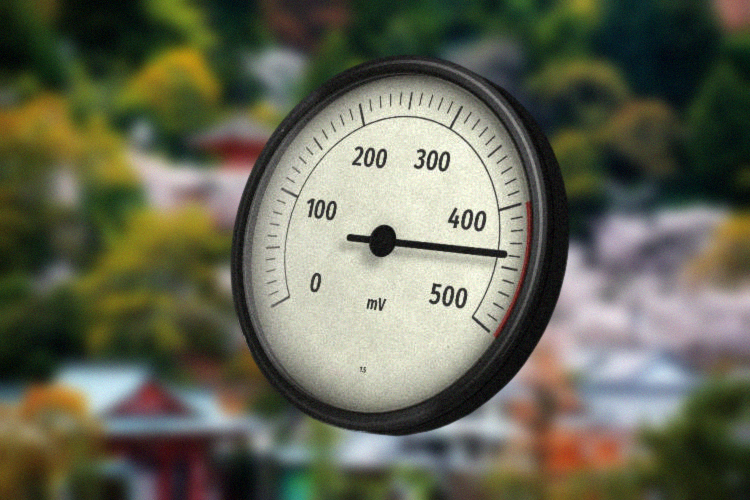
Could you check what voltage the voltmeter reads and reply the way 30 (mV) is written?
440 (mV)
